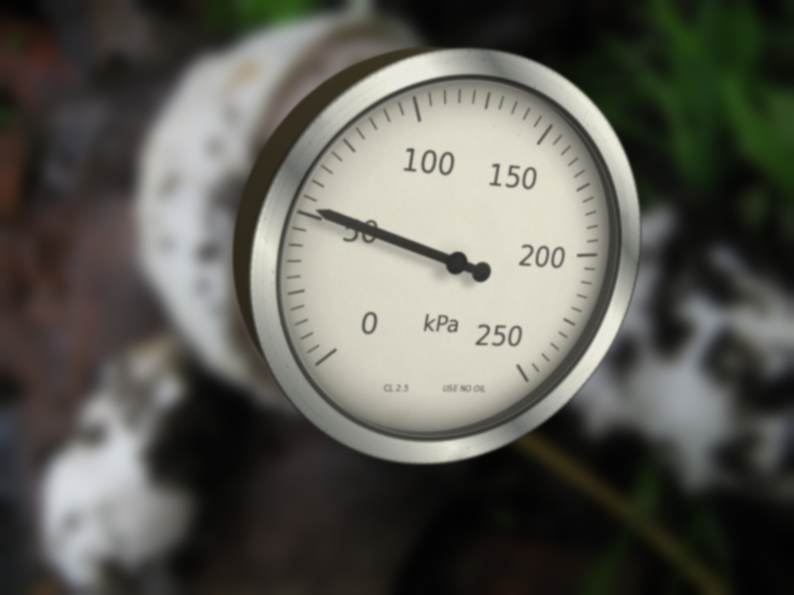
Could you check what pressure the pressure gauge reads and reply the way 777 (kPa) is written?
52.5 (kPa)
